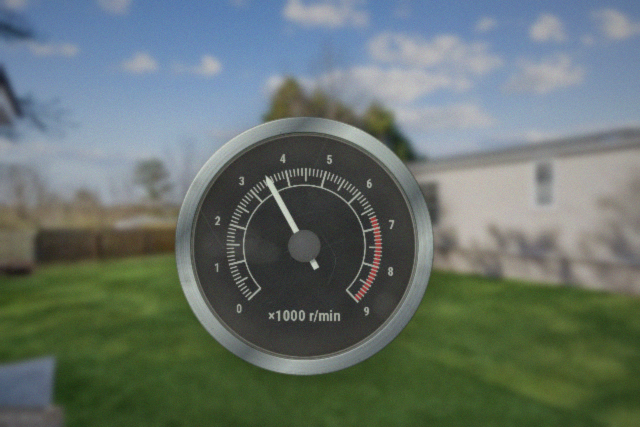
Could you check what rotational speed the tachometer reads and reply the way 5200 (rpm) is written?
3500 (rpm)
